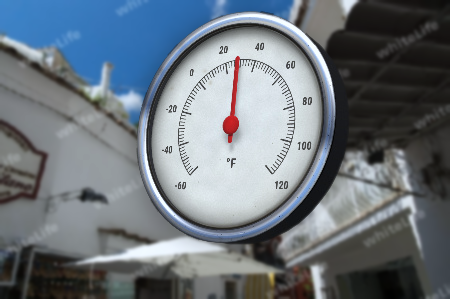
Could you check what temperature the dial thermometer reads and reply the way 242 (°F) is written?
30 (°F)
